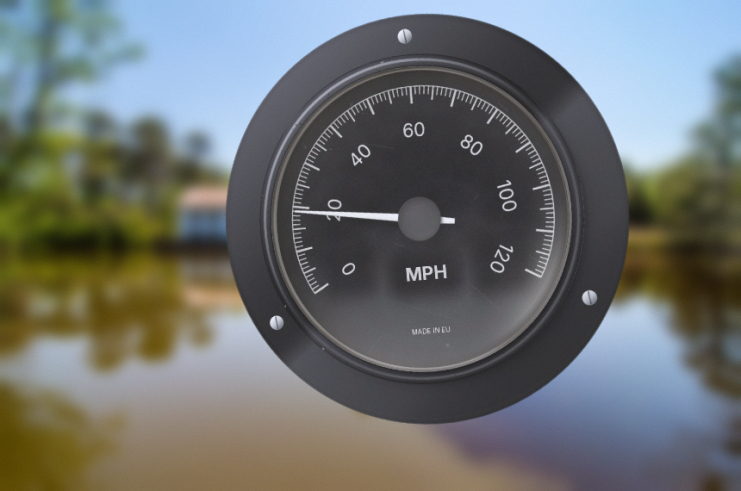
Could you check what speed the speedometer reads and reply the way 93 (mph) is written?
19 (mph)
